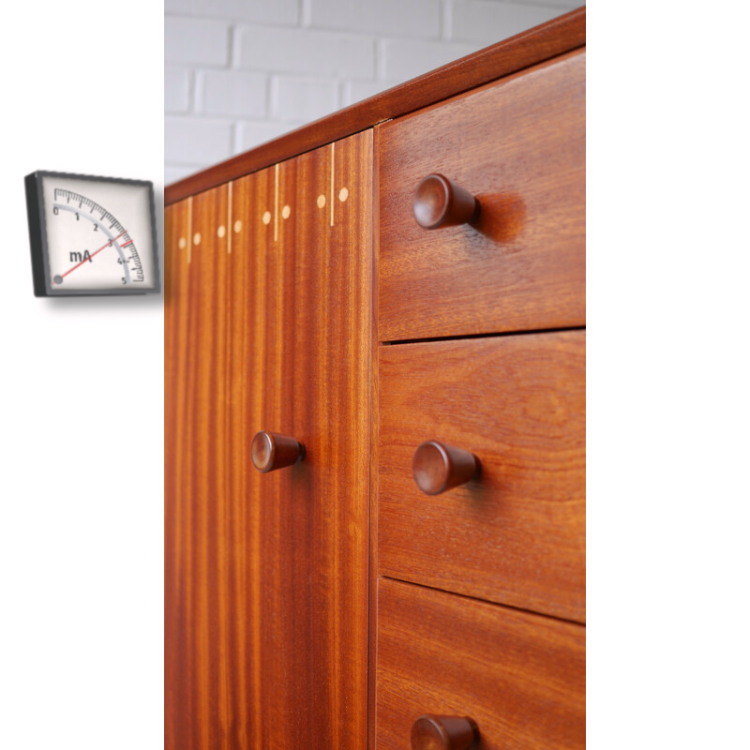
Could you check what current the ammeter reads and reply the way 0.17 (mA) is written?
3 (mA)
